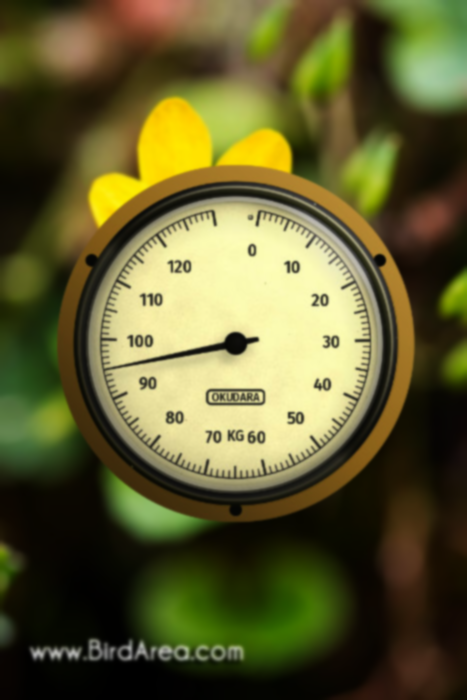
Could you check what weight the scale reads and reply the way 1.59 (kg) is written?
95 (kg)
